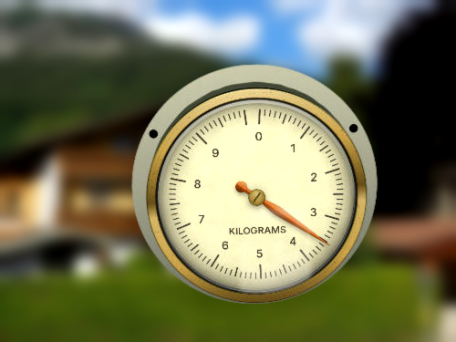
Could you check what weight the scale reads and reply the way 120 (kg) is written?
3.5 (kg)
